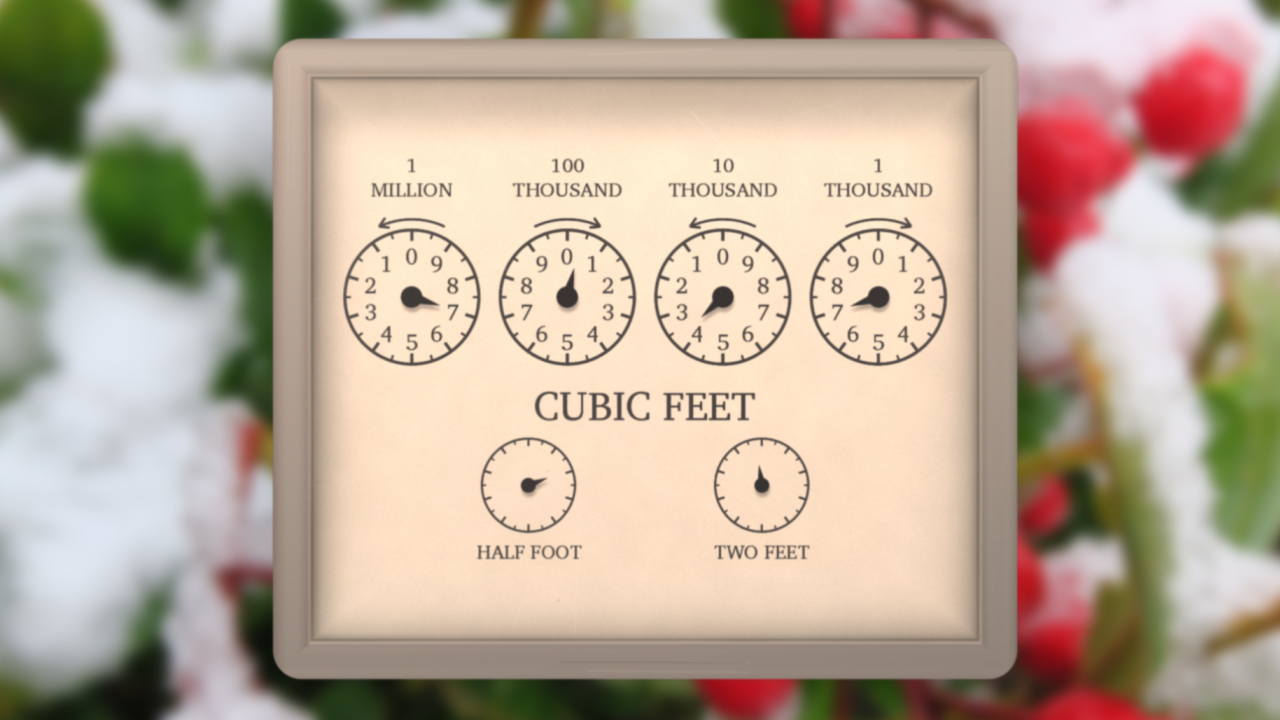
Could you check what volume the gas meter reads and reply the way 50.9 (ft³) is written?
703700 (ft³)
